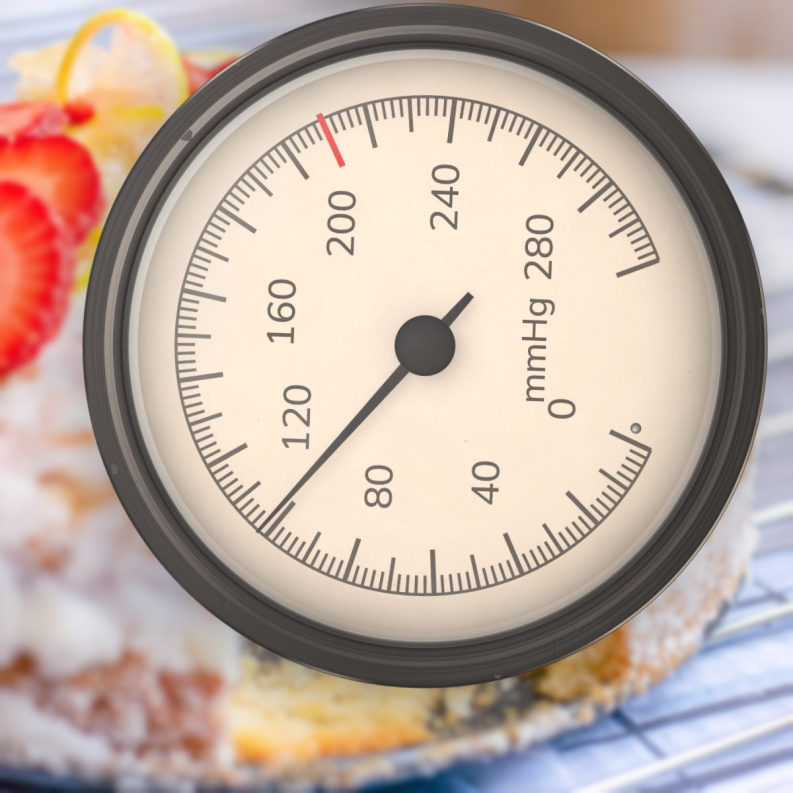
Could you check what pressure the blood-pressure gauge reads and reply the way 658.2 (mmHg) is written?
102 (mmHg)
